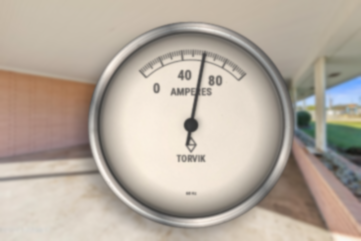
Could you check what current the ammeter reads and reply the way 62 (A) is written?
60 (A)
